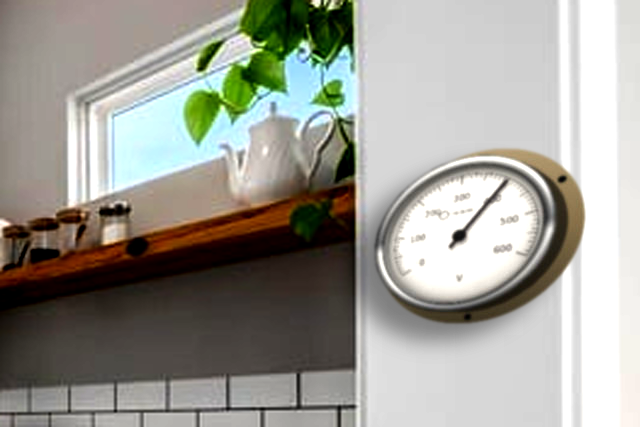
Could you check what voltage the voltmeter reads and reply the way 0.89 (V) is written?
400 (V)
